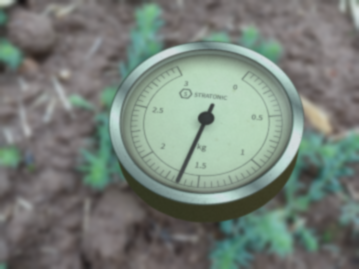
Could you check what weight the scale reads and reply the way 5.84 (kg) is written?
1.65 (kg)
